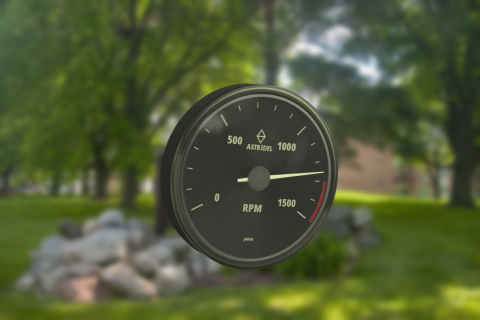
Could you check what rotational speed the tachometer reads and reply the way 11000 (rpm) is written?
1250 (rpm)
